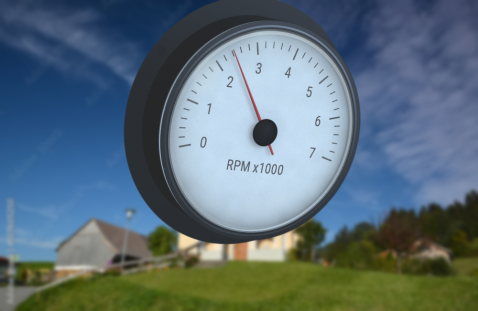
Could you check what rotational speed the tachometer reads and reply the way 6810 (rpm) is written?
2400 (rpm)
